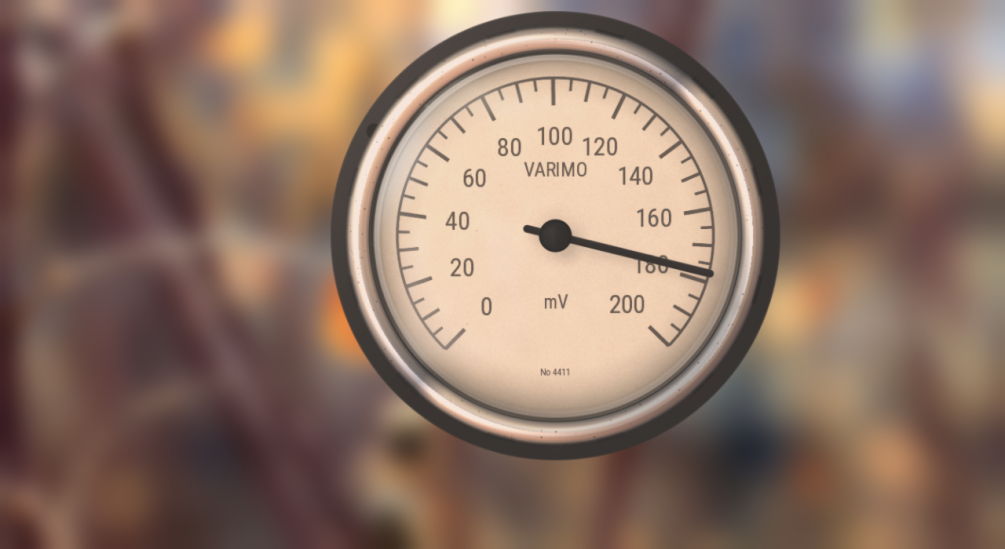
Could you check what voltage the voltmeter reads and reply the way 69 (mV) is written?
177.5 (mV)
